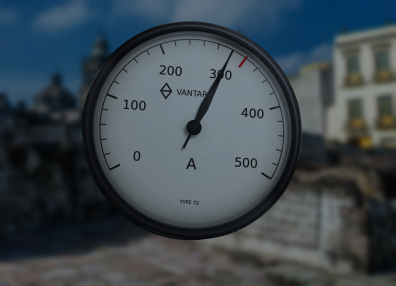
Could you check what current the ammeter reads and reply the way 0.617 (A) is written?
300 (A)
